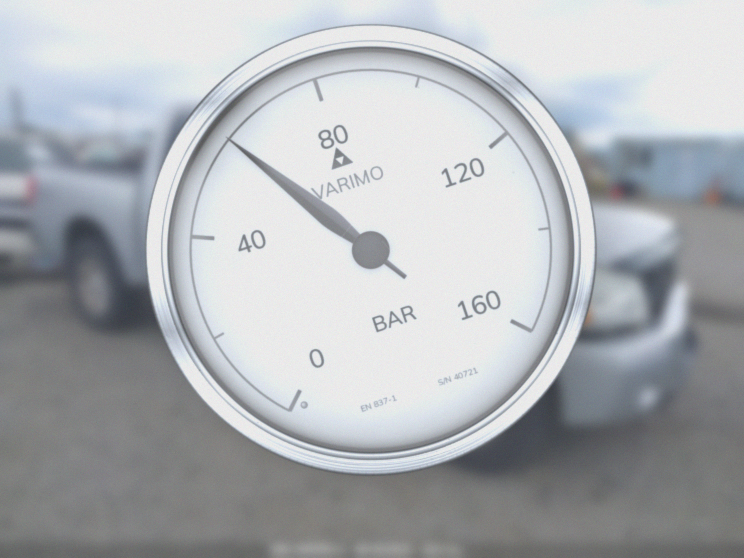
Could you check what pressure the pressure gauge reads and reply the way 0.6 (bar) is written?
60 (bar)
